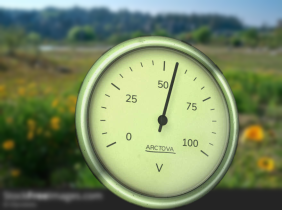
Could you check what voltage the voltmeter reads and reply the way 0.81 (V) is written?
55 (V)
